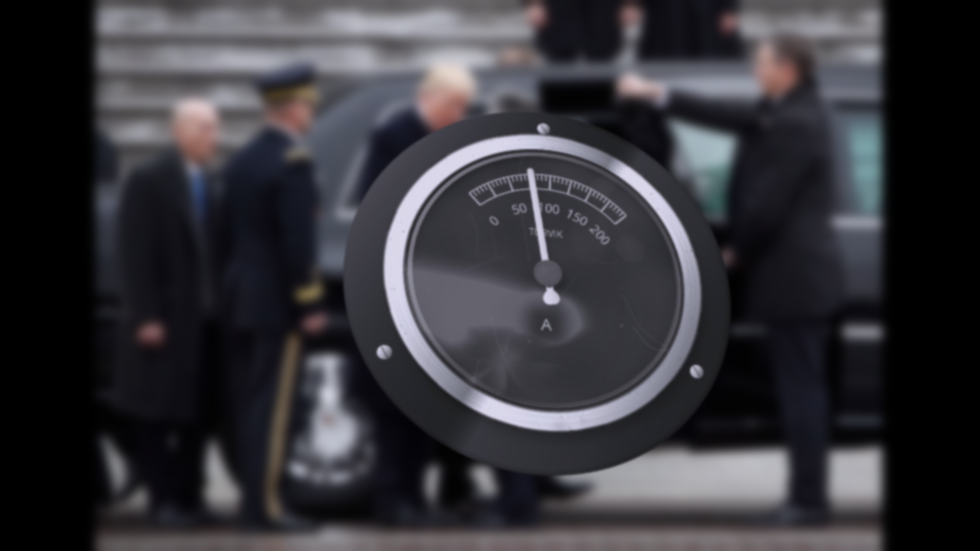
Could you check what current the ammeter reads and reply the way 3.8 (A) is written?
75 (A)
